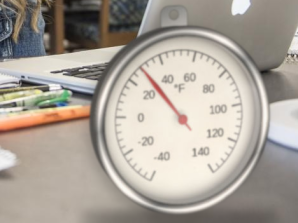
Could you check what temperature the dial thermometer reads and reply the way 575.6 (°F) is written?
28 (°F)
